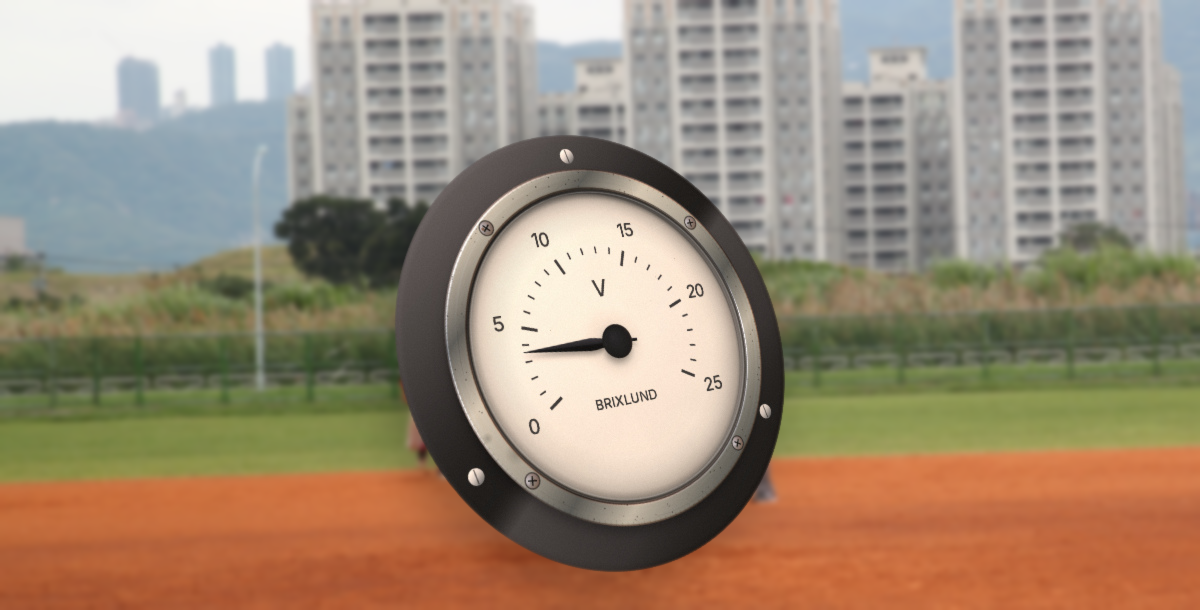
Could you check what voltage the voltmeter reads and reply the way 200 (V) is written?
3.5 (V)
